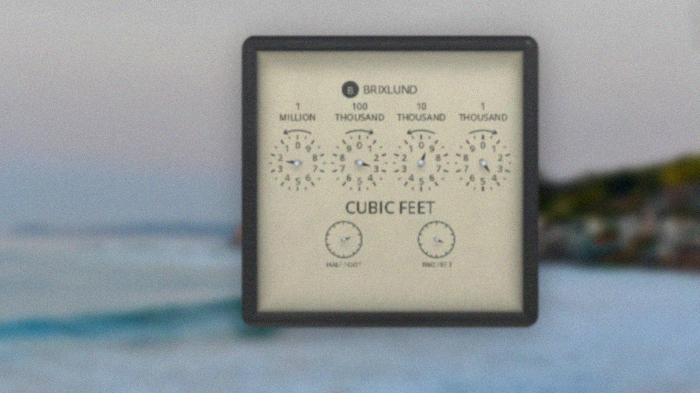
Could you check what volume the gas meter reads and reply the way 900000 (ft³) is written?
229400 (ft³)
